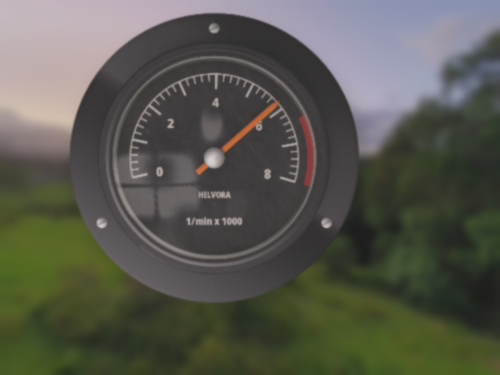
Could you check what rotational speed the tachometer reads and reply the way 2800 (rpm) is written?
5800 (rpm)
